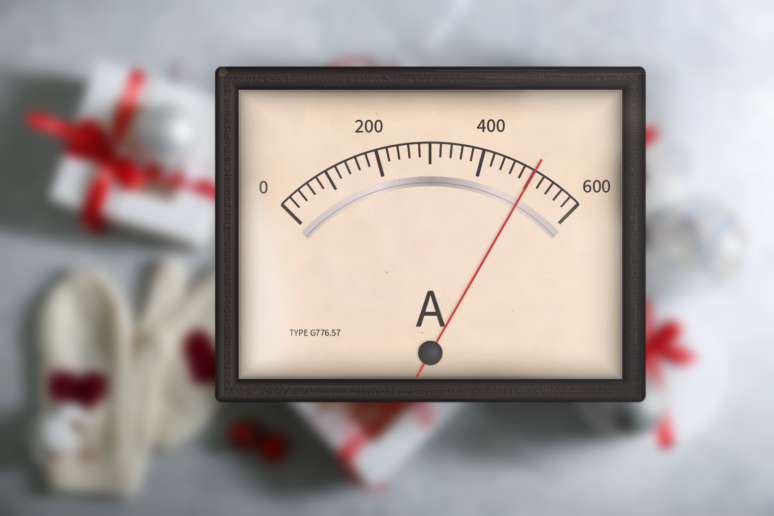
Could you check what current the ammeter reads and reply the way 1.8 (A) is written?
500 (A)
